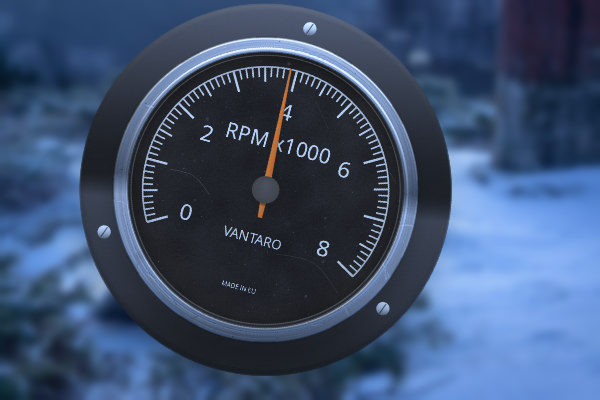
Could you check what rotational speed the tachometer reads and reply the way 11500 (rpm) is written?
3900 (rpm)
